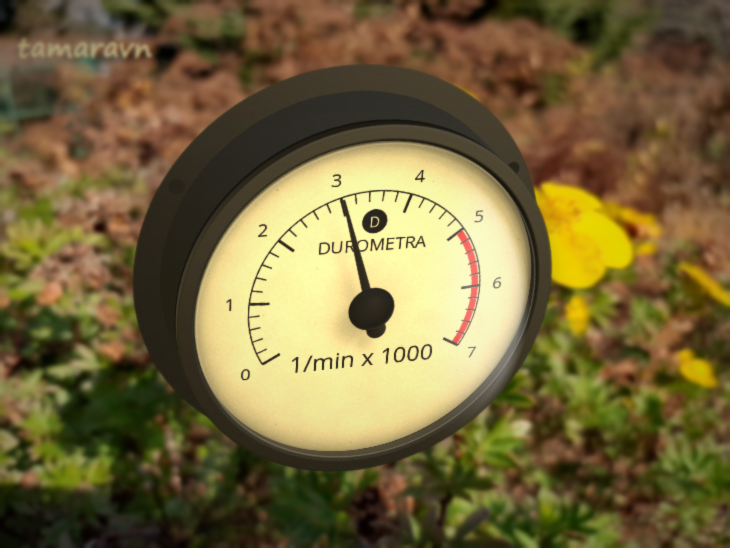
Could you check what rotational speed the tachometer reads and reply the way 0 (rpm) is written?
3000 (rpm)
